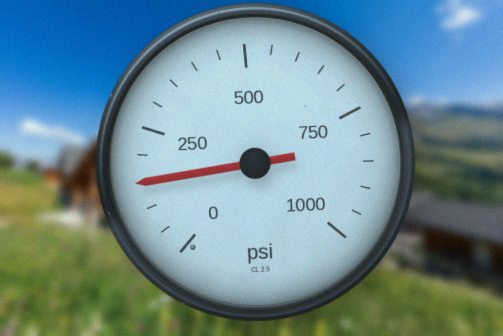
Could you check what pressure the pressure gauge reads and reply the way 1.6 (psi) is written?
150 (psi)
